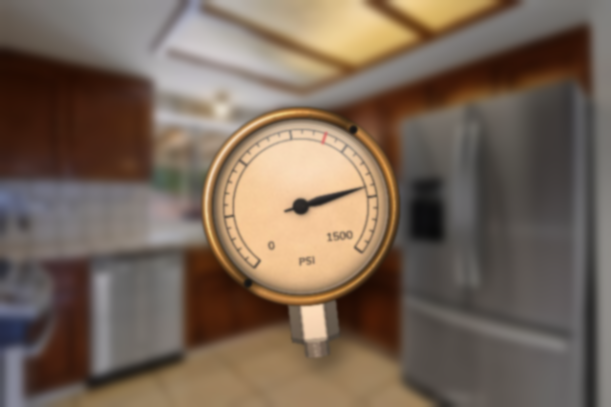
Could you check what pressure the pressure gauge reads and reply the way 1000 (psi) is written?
1200 (psi)
